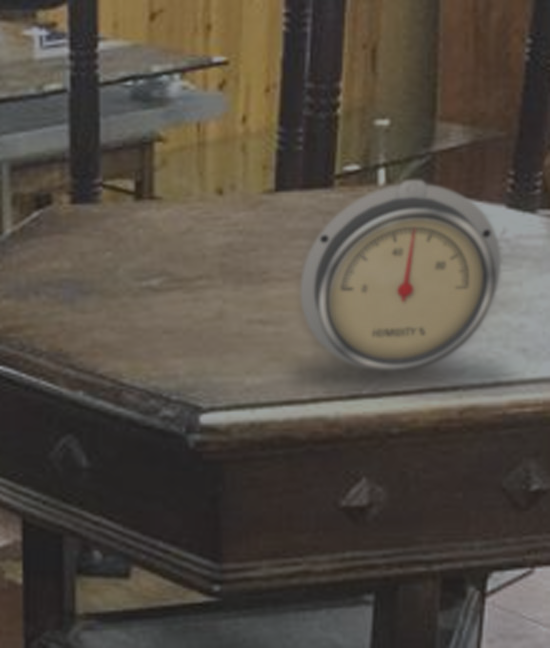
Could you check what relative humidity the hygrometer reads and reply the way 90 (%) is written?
50 (%)
